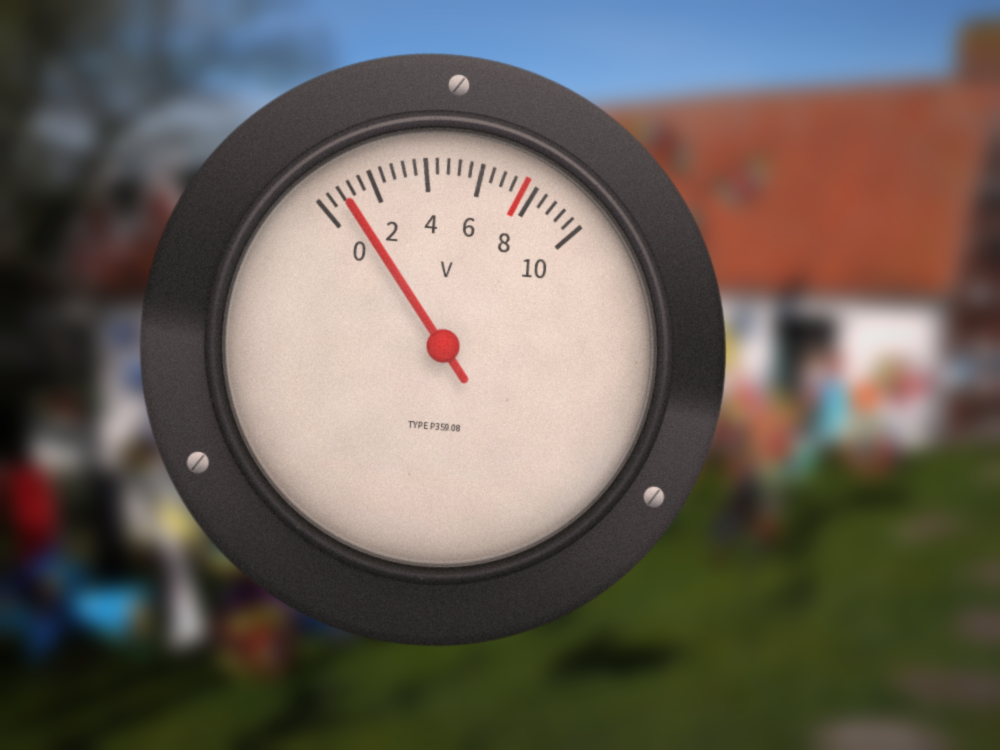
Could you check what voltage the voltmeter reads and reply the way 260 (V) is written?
0.8 (V)
